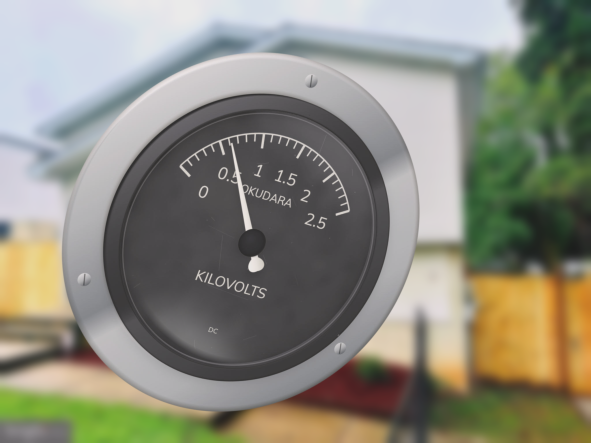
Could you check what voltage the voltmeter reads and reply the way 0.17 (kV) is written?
0.6 (kV)
